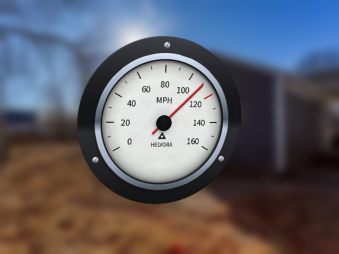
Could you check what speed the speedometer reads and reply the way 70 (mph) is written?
110 (mph)
